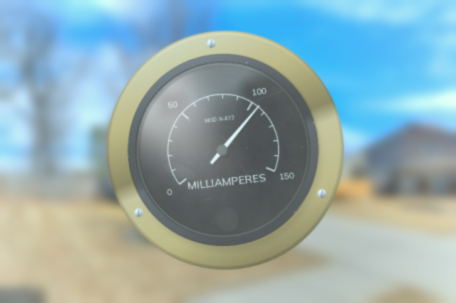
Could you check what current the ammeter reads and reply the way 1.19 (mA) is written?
105 (mA)
